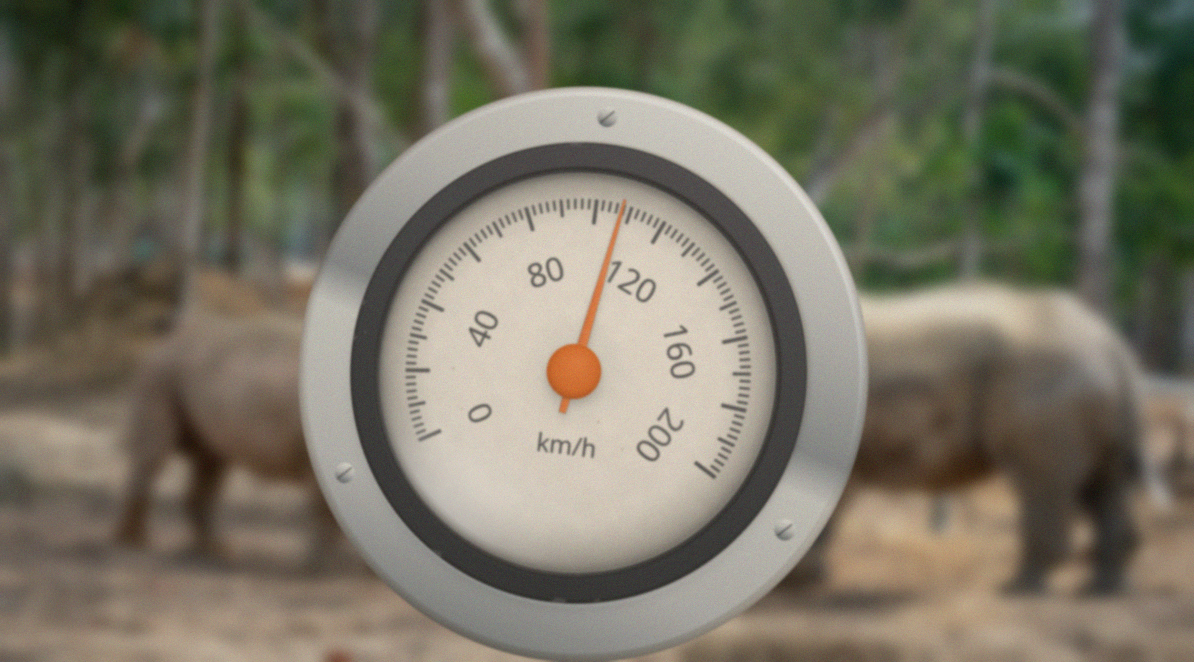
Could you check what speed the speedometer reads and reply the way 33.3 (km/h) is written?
108 (km/h)
